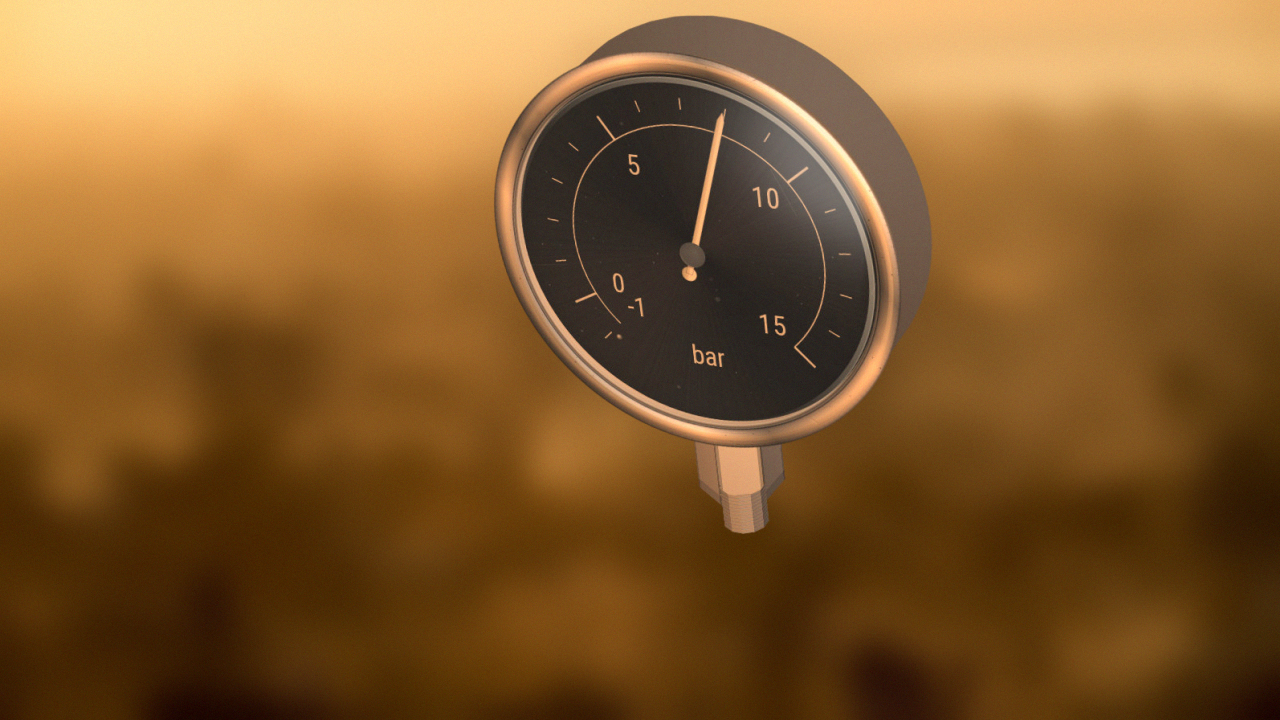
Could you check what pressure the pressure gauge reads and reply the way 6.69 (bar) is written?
8 (bar)
